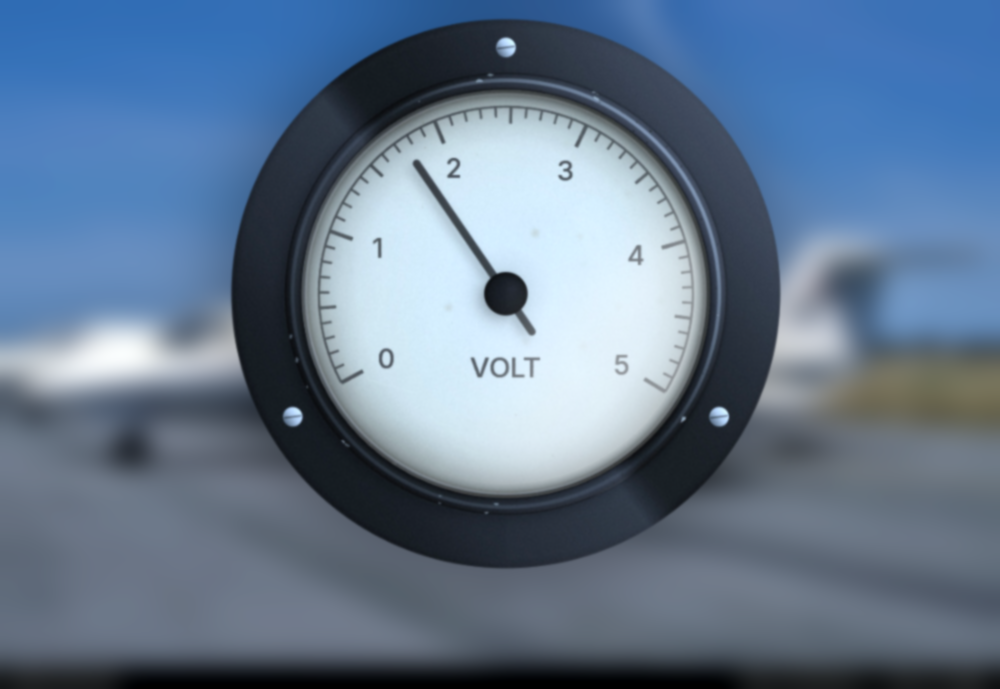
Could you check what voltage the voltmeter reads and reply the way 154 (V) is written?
1.75 (V)
